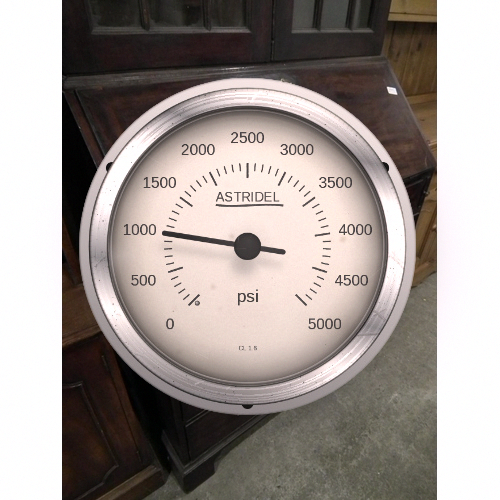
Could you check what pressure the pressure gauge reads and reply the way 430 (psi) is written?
1000 (psi)
